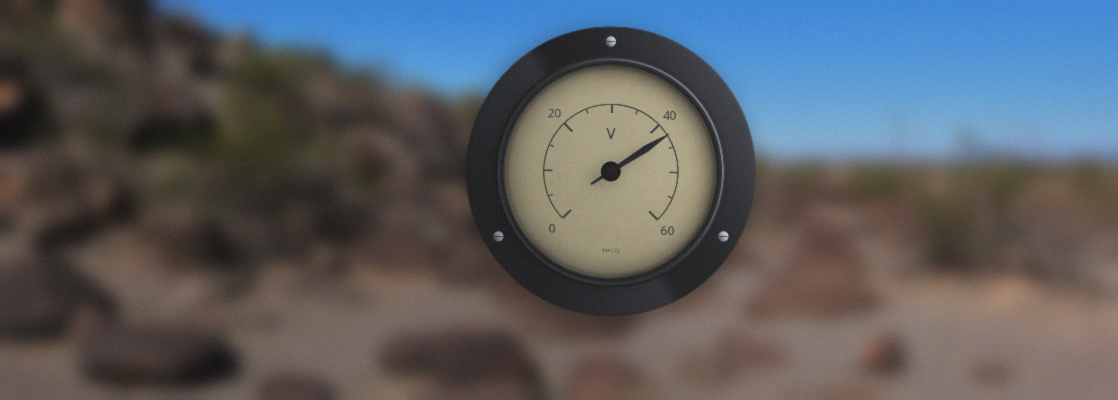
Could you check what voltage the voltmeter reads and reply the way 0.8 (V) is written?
42.5 (V)
